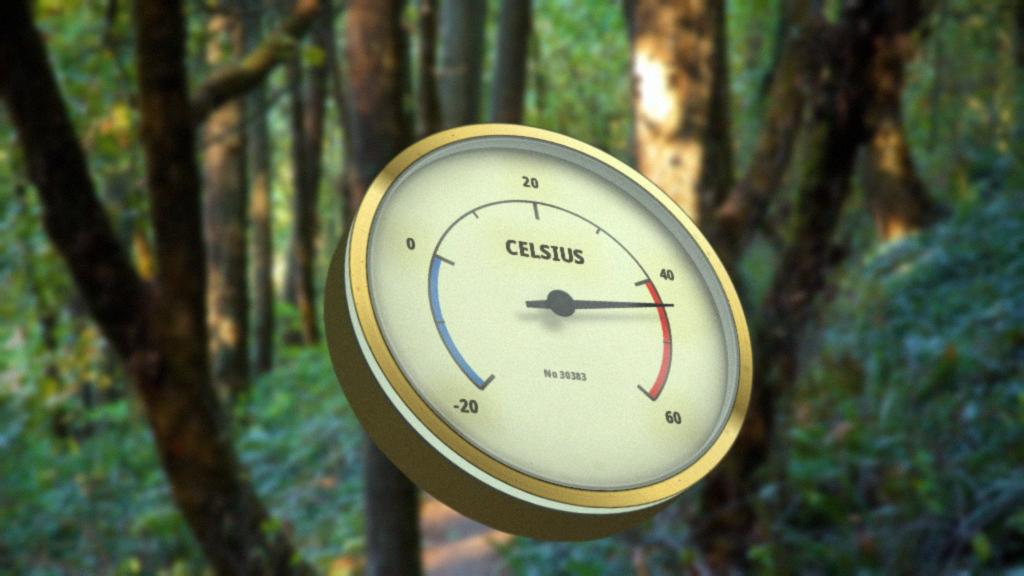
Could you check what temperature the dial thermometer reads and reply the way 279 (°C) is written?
45 (°C)
